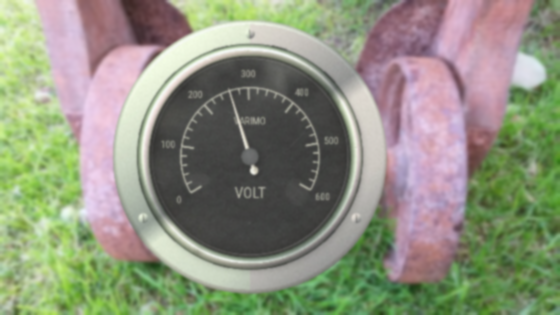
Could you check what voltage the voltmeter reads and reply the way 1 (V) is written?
260 (V)
